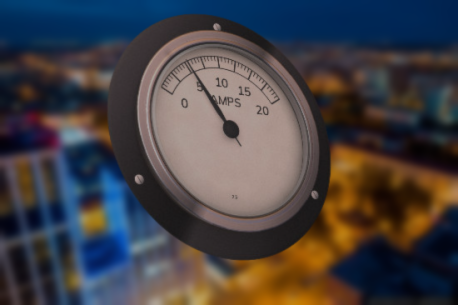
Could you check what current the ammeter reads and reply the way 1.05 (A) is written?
5 (A)
